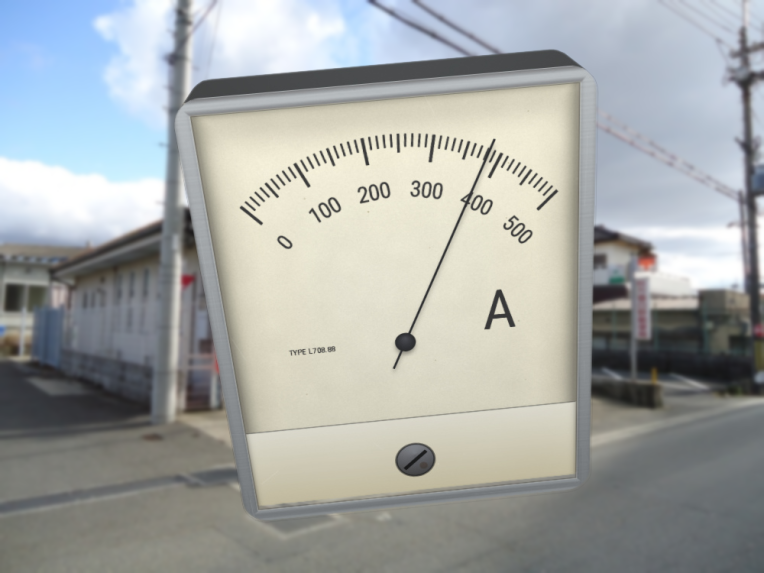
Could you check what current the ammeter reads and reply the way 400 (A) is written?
380 (A)
